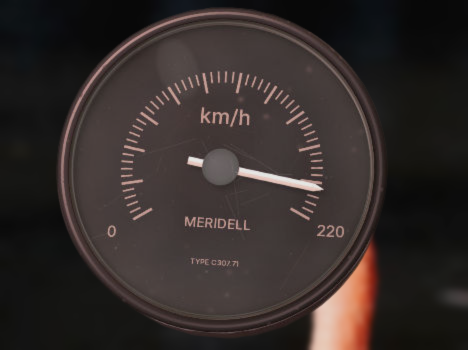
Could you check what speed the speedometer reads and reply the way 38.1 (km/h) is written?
204 (km/h)
